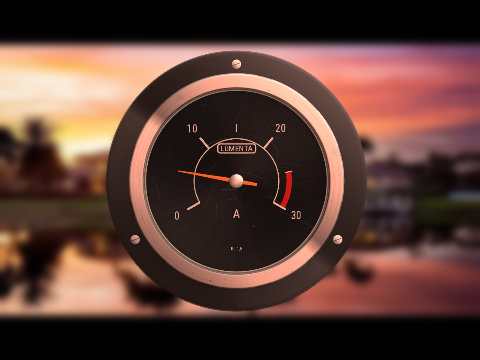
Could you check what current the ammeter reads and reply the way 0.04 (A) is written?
5 (A)
